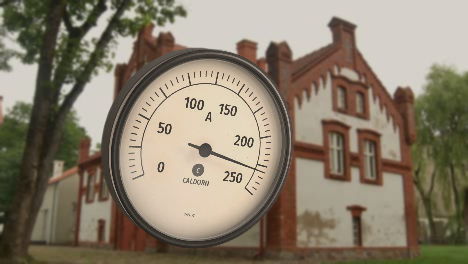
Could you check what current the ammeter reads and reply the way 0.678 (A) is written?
230 (A)
